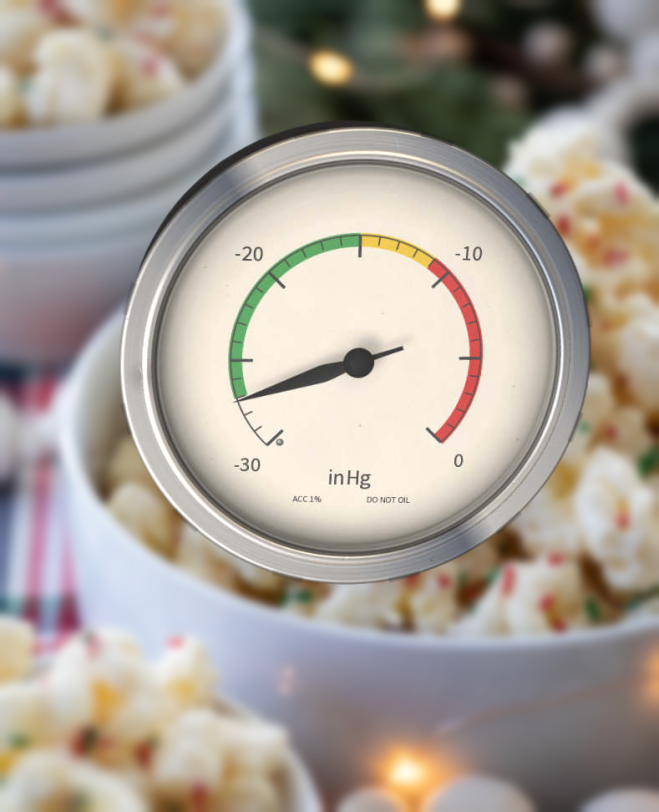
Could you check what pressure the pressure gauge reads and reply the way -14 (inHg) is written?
-27 (inHg)
